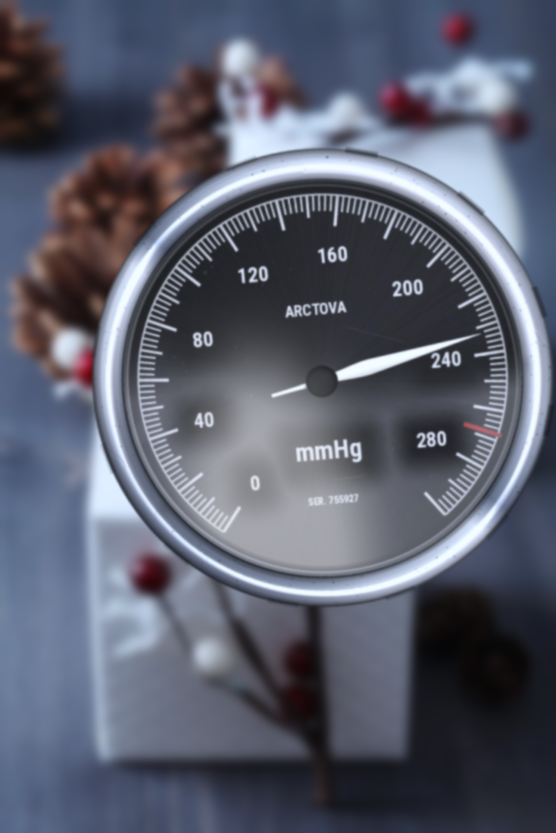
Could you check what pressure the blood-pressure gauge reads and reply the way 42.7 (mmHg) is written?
232 (mmHg)
